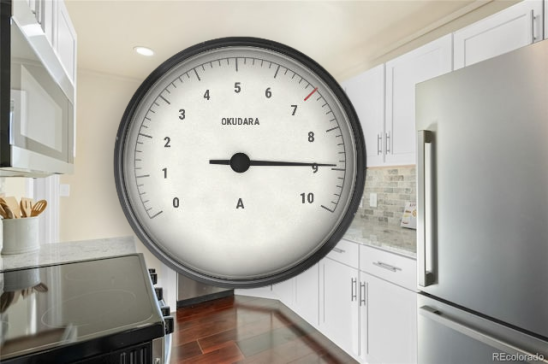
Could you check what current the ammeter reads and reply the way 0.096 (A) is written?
8.9 (A)
